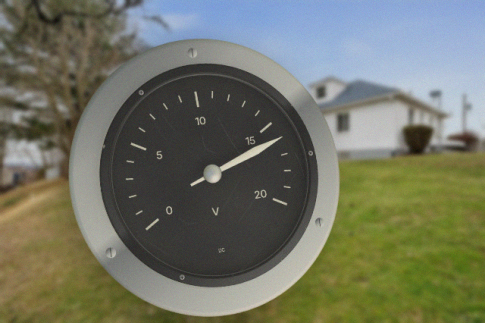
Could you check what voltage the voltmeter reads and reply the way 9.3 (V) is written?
16 (V)
